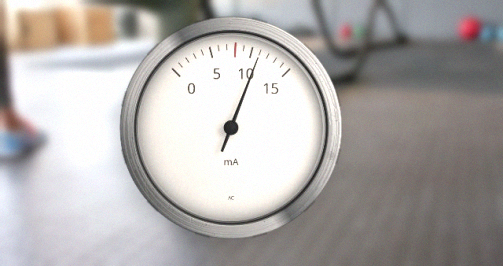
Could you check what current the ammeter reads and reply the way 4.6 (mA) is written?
11 (mA)
